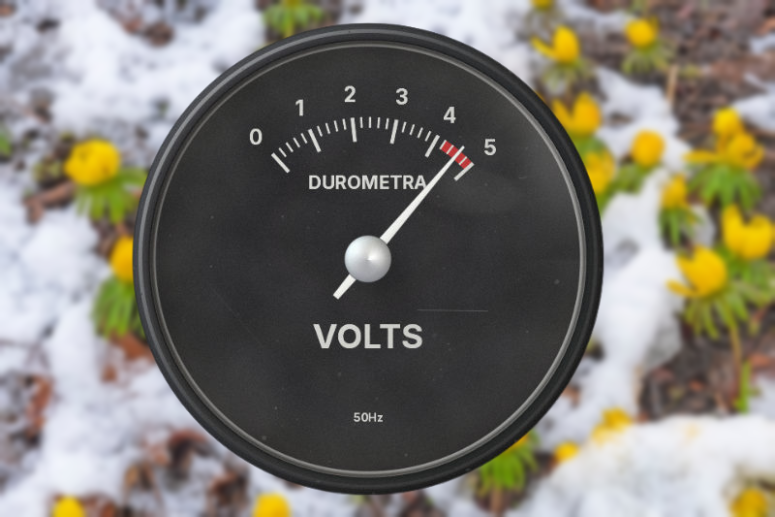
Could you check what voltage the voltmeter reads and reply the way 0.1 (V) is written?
4.6 (V)
